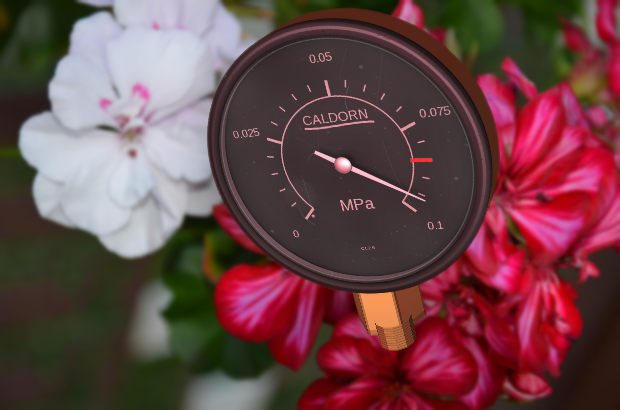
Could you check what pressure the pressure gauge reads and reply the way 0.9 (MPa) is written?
0.095 (MPa)
